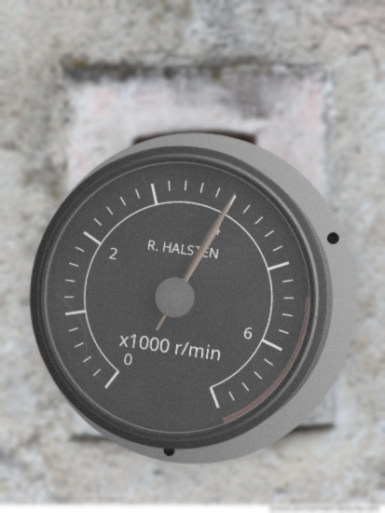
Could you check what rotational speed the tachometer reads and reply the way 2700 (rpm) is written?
4000 (rpm)
